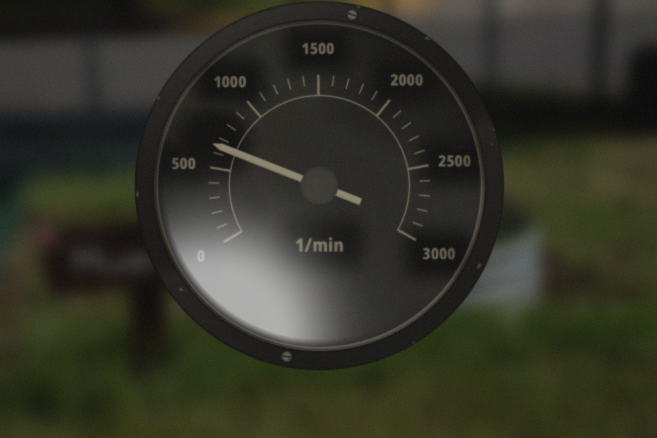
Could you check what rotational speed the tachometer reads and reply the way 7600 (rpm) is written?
650 (rpm)
